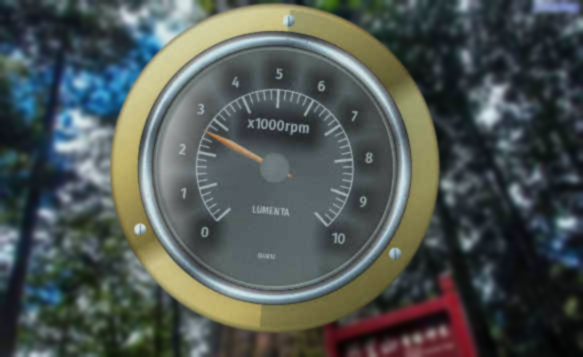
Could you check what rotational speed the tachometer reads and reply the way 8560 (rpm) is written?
2600 (rpm)
